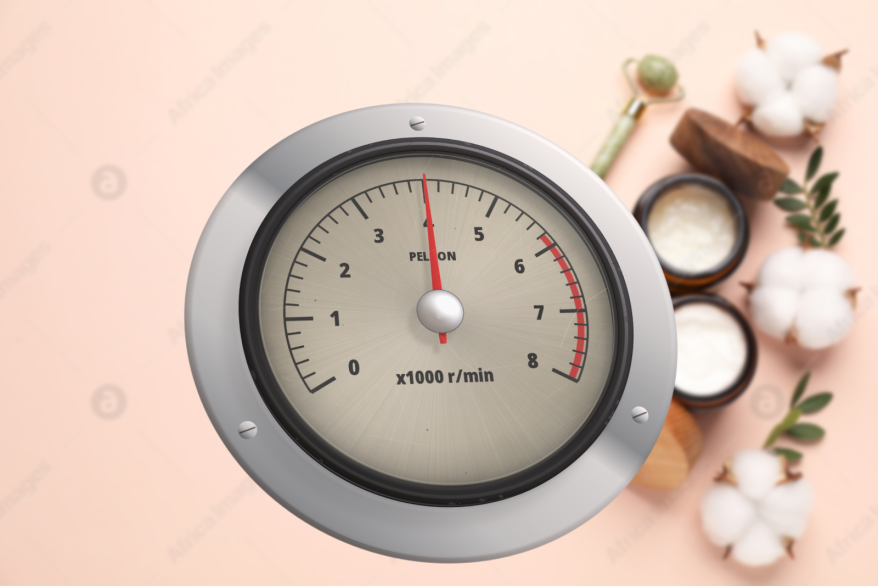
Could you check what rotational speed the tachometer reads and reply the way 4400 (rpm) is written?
4000 (rpm)
